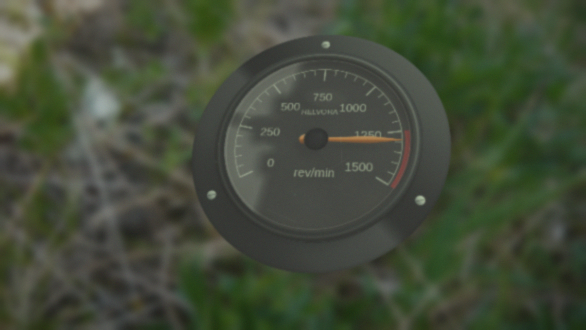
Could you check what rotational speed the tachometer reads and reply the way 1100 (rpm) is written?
1300 (rpm)
